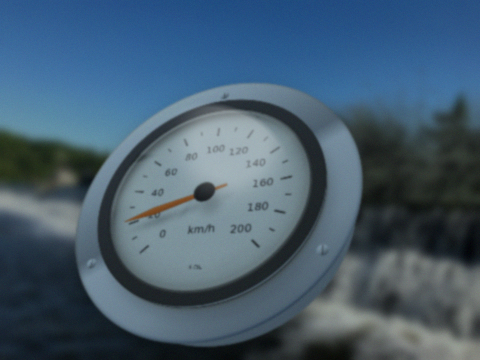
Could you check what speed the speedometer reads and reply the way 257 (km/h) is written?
20 (km/h)
